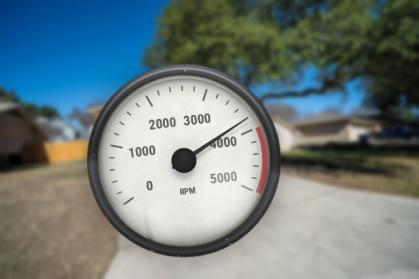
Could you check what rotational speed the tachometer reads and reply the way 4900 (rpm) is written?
3800 (rpm)
